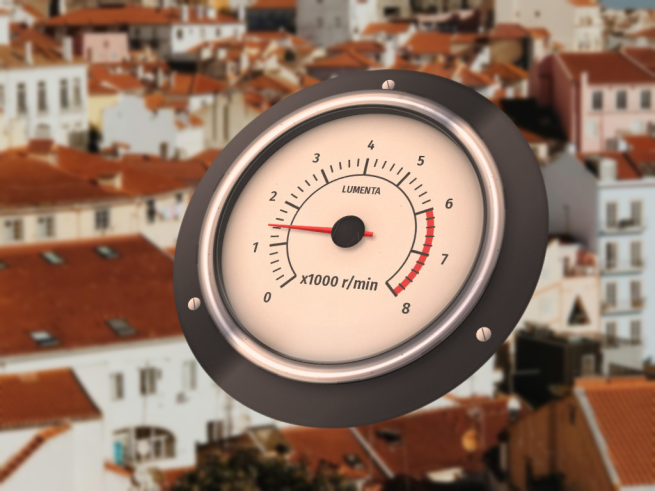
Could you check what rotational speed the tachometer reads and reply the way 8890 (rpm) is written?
1400 (rpm)
